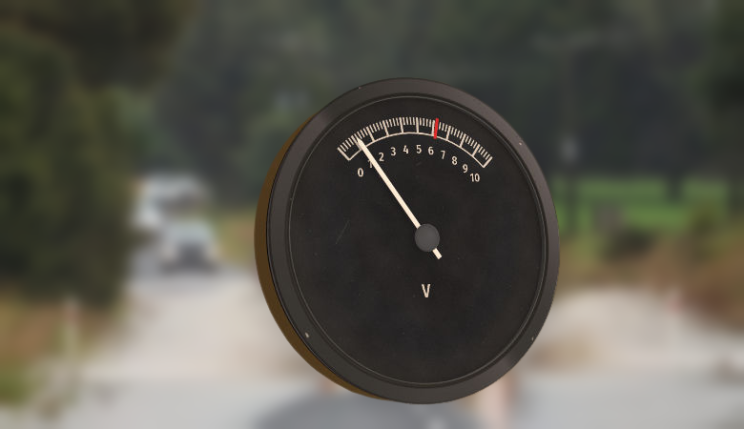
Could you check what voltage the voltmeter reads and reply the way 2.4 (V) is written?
1 (V)
